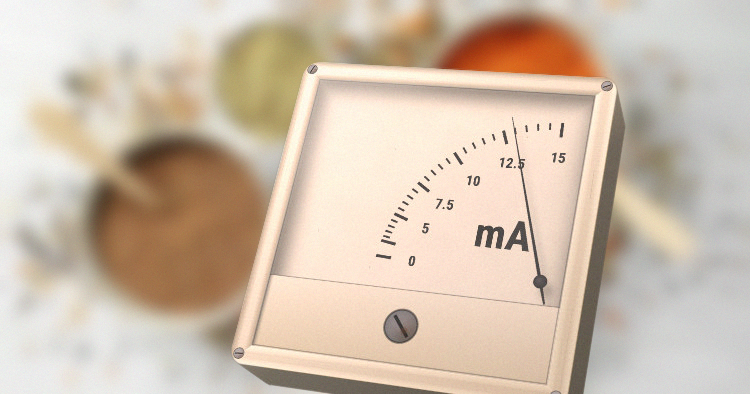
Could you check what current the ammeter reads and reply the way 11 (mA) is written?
13 (mA)
